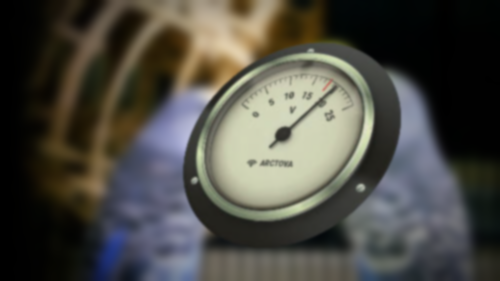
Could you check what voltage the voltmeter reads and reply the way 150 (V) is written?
20 (V)
